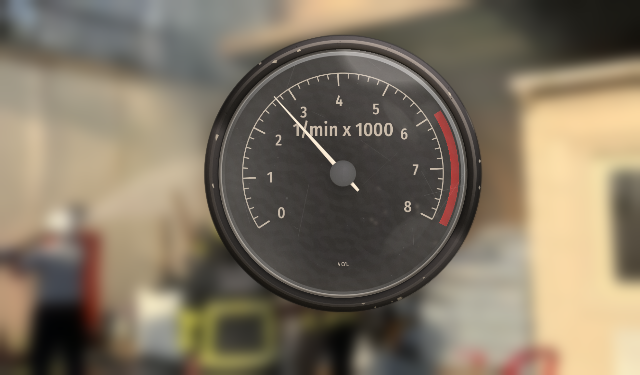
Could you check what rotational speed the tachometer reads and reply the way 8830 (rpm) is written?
2700 (rpm)
